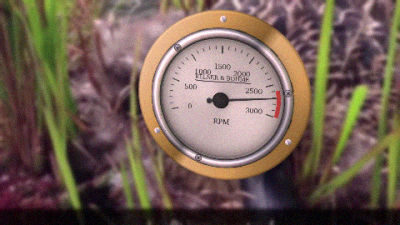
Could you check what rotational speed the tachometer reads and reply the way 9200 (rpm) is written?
2700 (rpm)
